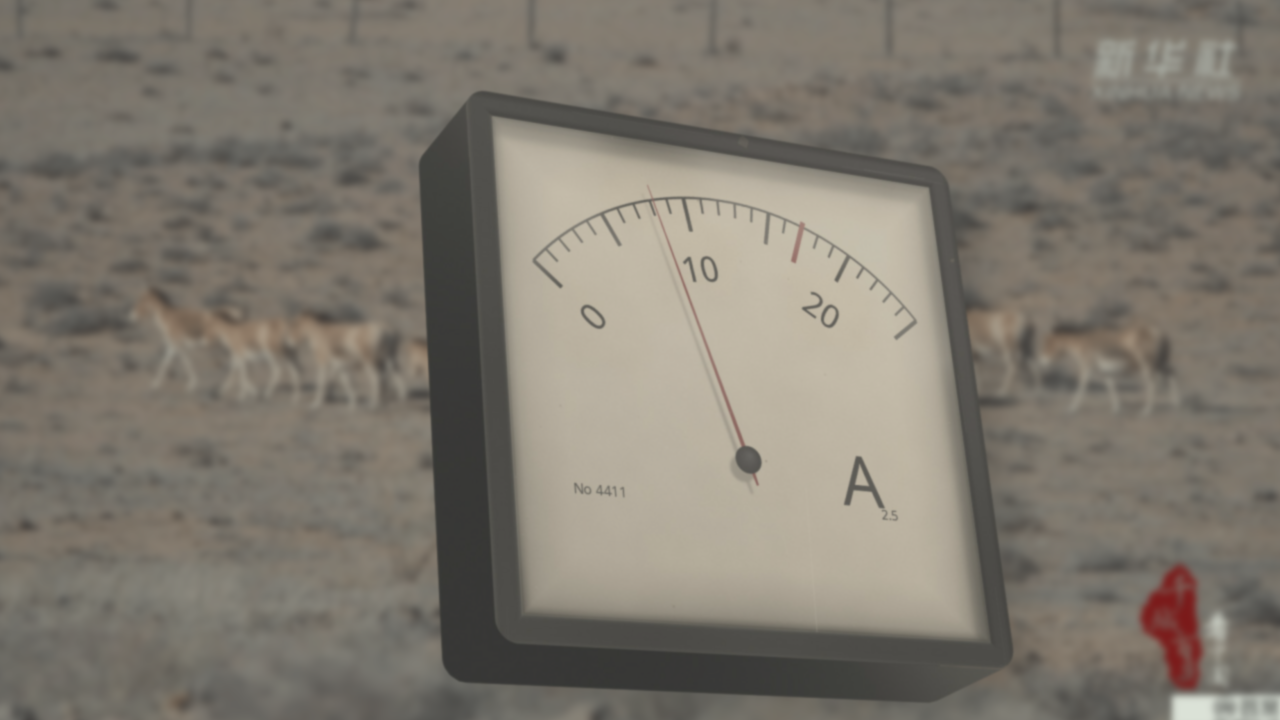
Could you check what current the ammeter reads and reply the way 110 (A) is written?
8 (A)
